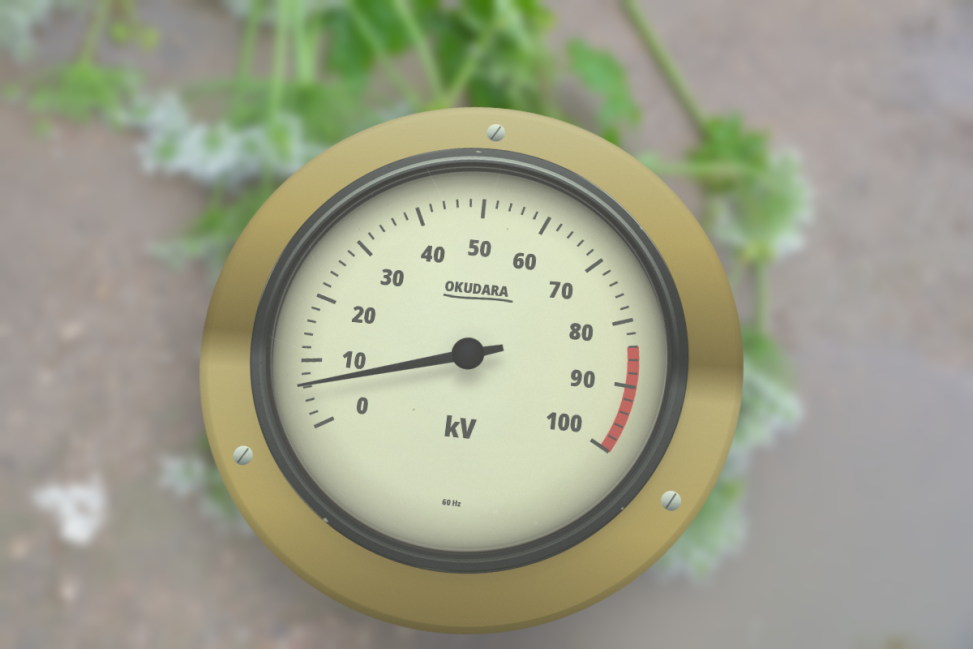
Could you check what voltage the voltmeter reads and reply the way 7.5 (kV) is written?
6 (kV)
